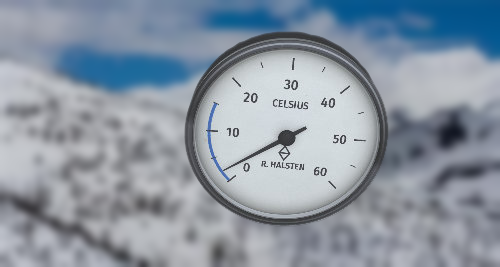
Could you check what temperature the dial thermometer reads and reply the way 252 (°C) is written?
2.5 (°C)
